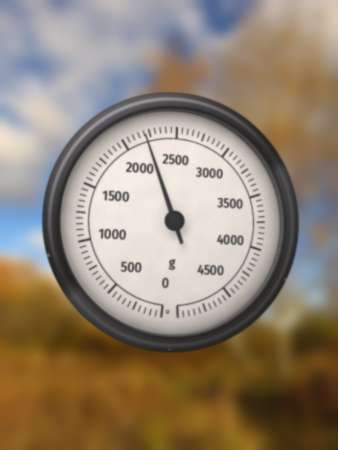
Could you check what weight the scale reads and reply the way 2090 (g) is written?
2200 (g)
